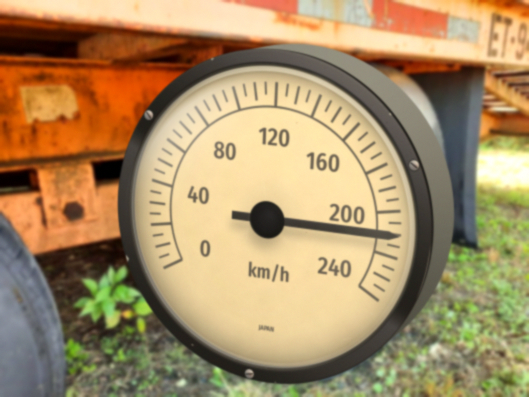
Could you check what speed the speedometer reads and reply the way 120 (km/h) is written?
210 (km/h)
